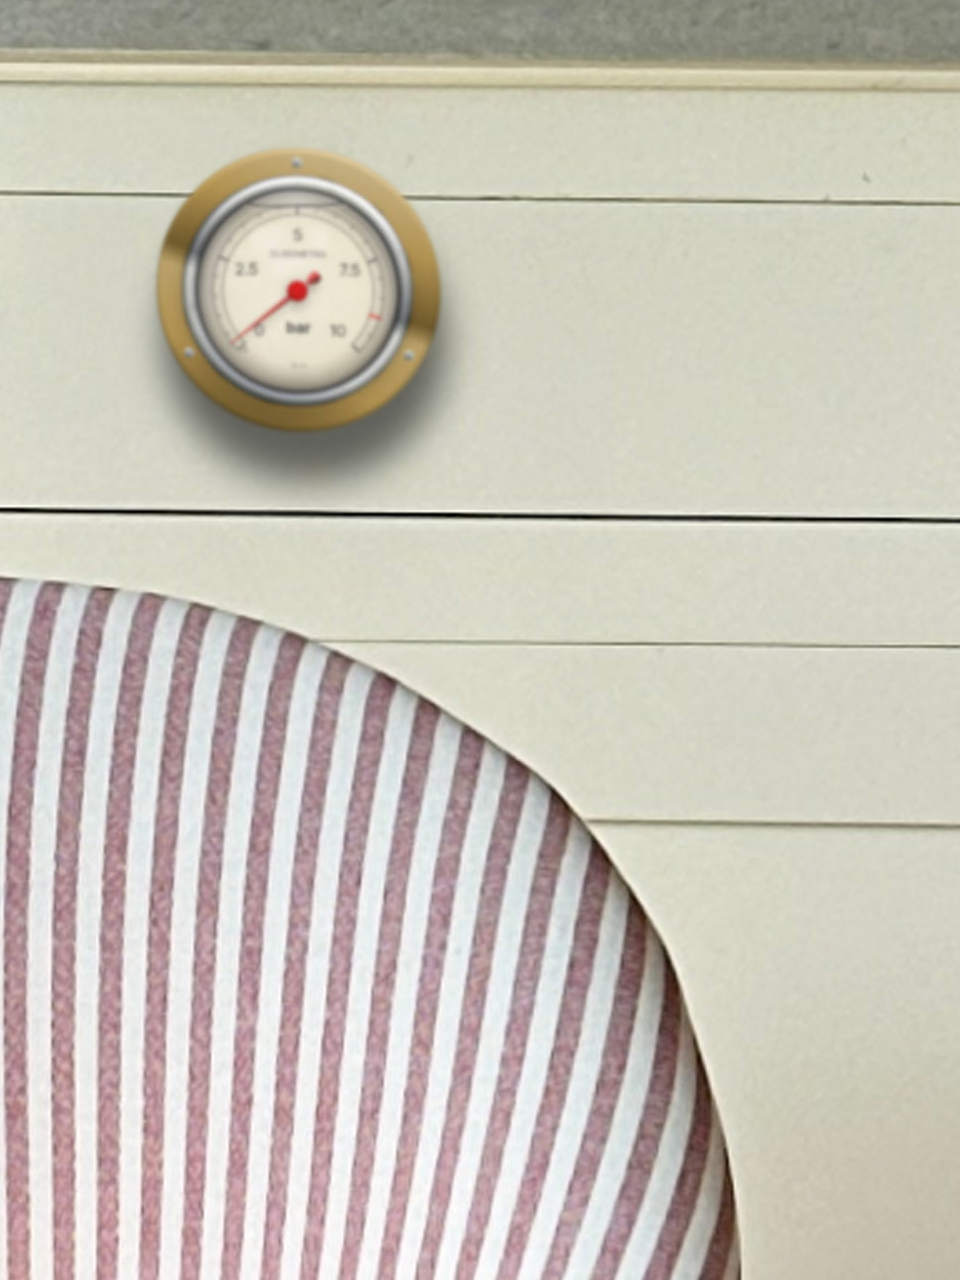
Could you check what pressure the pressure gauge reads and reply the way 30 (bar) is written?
0.25 (bar)
